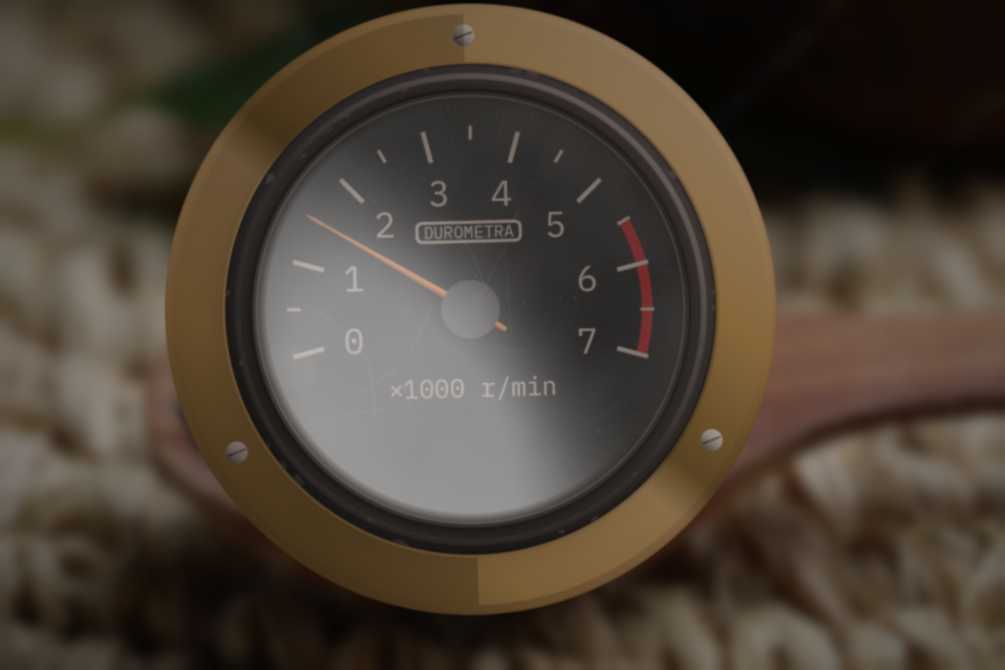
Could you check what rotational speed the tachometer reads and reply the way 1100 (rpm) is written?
1500 (rpm)
